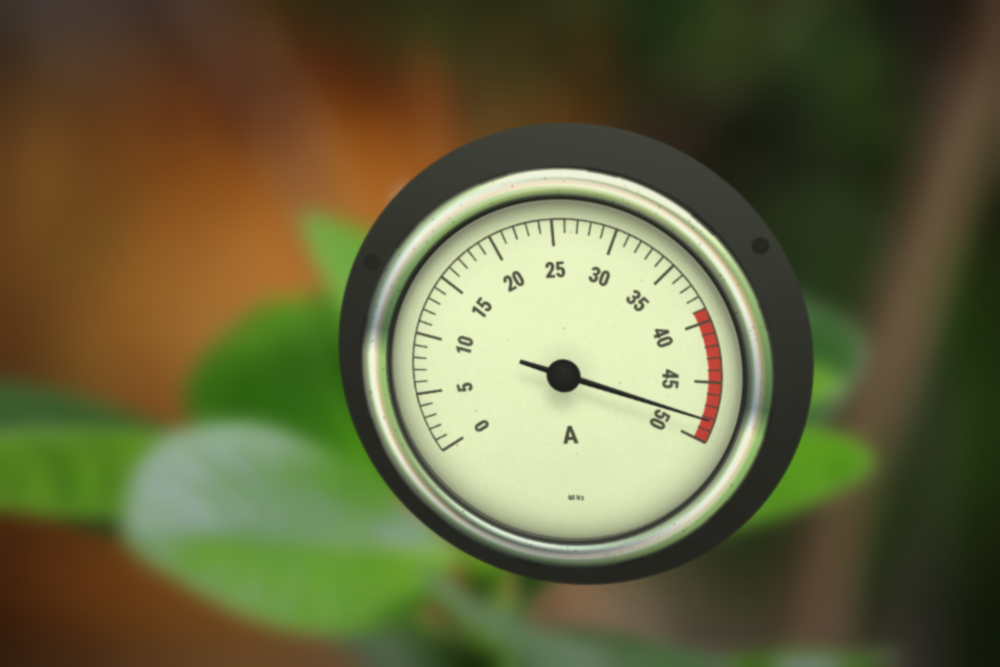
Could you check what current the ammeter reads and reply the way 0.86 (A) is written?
48 (A)
